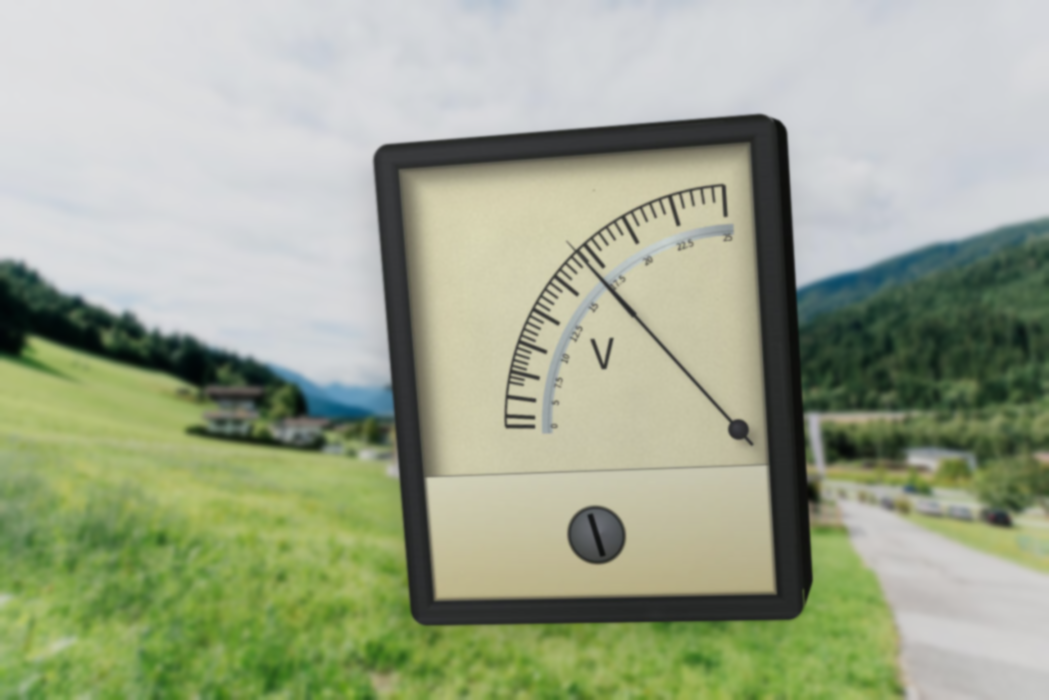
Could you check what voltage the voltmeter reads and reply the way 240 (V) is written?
17 (V)
